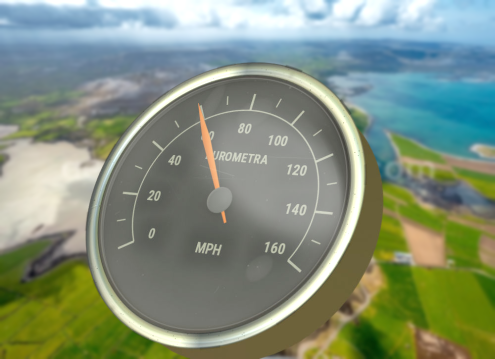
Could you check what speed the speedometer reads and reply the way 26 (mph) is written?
60 (mph)
